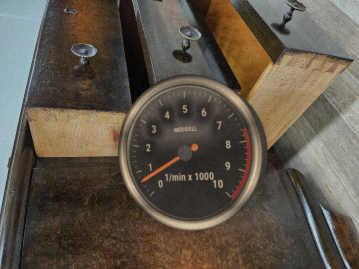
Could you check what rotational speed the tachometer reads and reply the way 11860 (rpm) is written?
600 (rpm)
